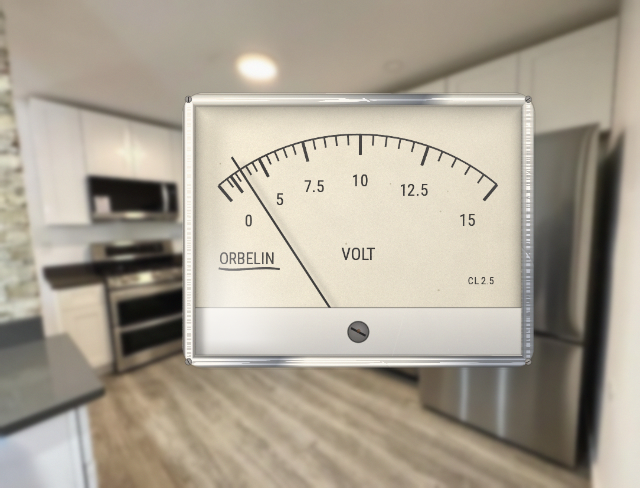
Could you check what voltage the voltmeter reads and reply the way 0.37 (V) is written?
3.5 (V)
